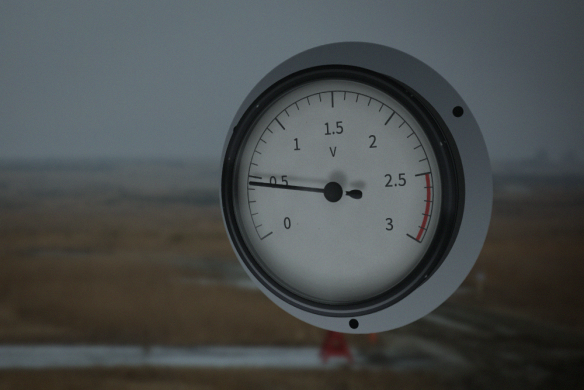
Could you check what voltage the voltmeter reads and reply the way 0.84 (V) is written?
0.45 (V)
